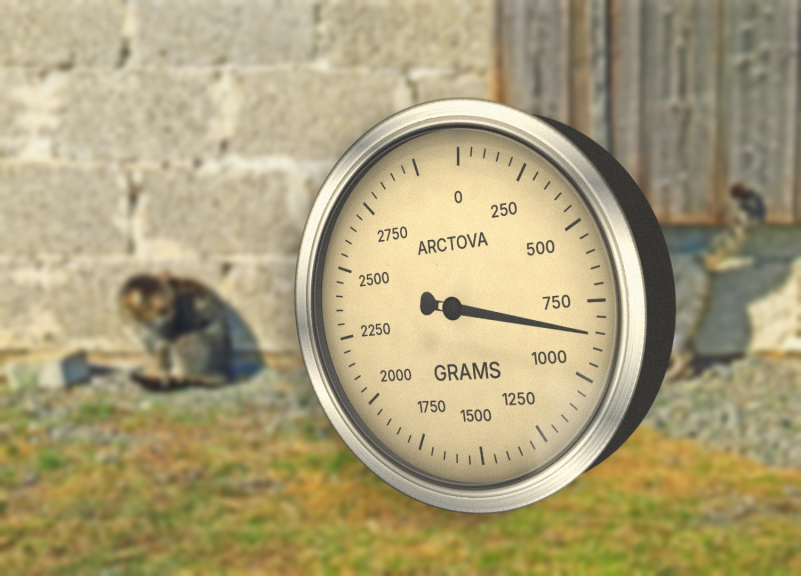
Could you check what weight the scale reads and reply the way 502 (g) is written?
850 (g)
